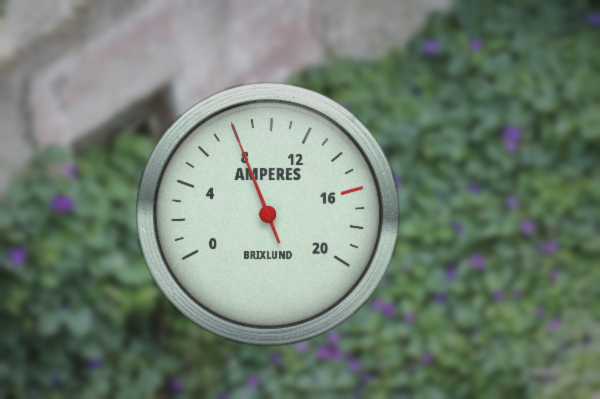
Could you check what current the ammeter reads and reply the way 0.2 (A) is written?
8 (A)
